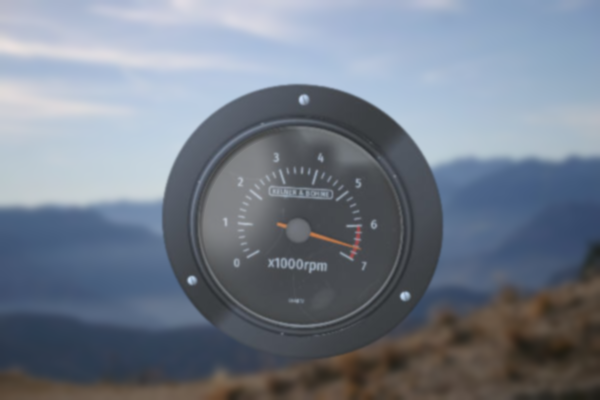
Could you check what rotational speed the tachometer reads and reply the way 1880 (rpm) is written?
6600 (rpm)
